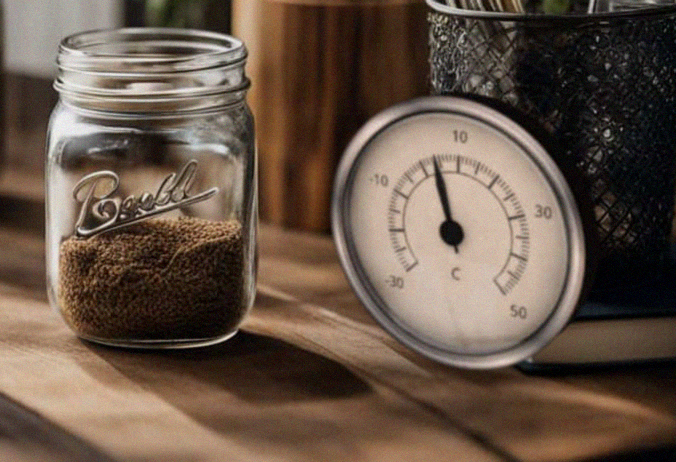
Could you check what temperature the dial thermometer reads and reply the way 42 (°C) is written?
5 (°C)
